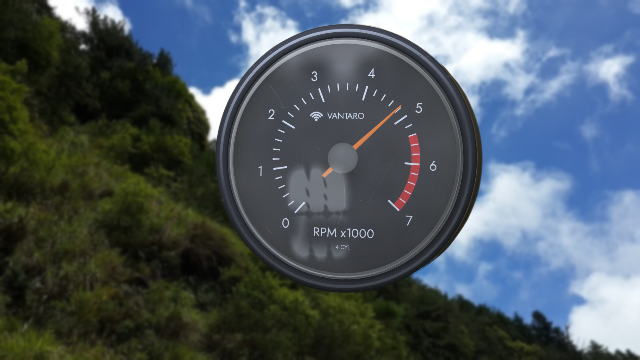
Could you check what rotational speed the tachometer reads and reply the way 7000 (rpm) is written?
4800 (rpm)
